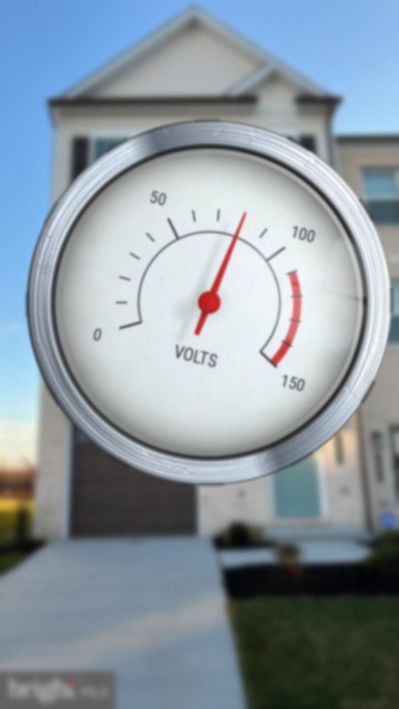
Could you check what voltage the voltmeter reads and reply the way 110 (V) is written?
80 (V)
